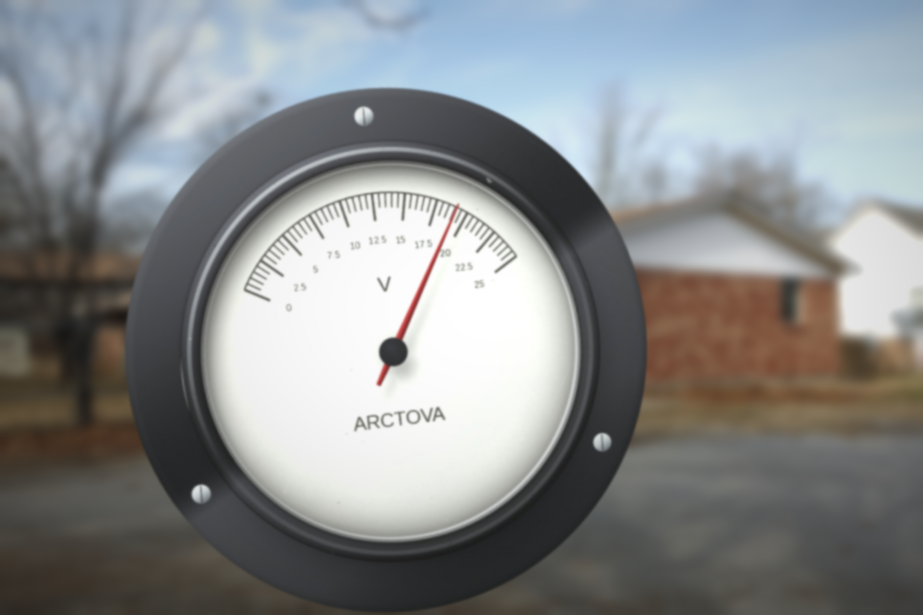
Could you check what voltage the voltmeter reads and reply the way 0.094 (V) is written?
19 (V)
